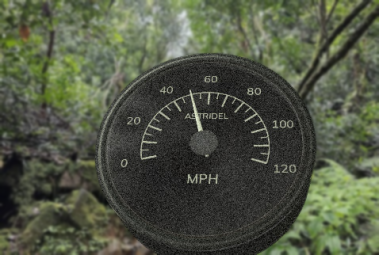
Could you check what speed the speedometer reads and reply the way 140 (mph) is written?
50 (mph)
